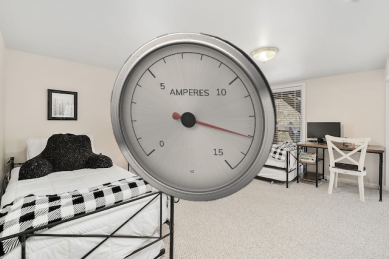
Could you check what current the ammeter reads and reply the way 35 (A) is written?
13 (A)
